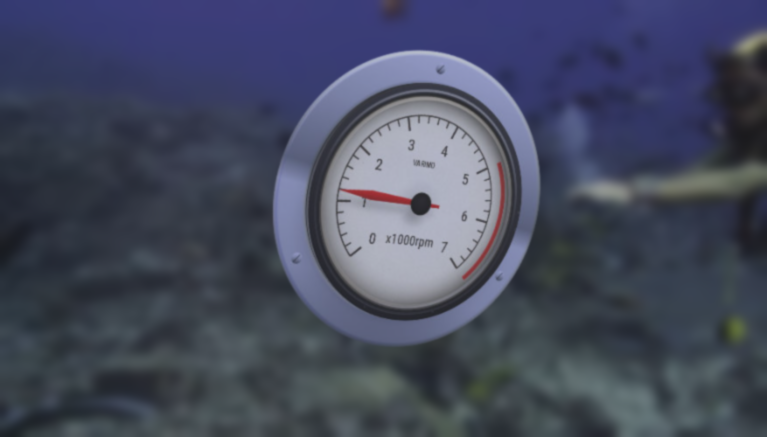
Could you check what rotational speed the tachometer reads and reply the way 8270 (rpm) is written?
1200 (rpm)
